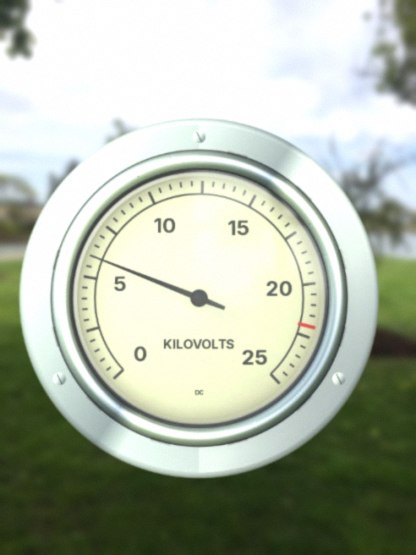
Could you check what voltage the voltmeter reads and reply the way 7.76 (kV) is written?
6 (kV)
